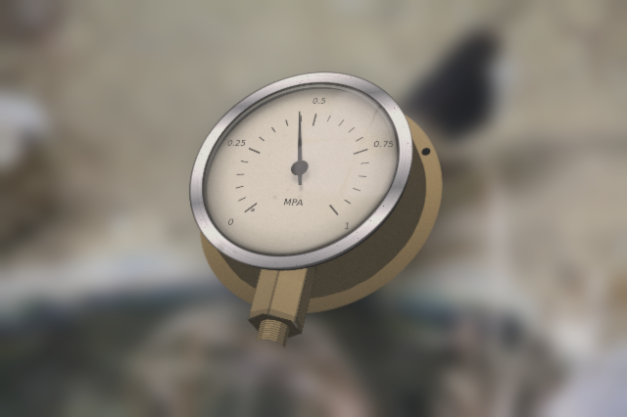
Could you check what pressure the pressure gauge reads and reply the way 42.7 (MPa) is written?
0.45 (MPa)
